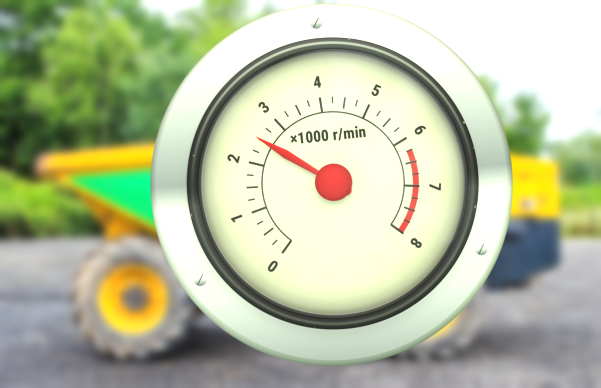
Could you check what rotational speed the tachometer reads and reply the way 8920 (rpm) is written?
2500 (rpm)
